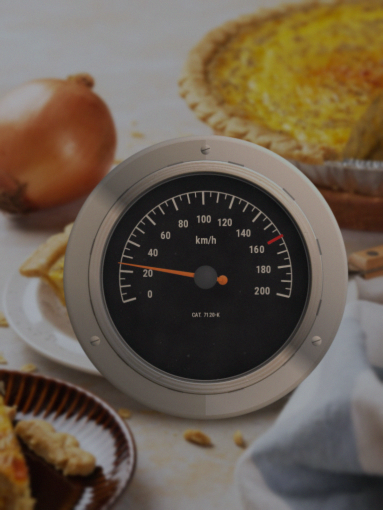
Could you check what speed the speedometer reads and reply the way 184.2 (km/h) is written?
25 (km/h)
